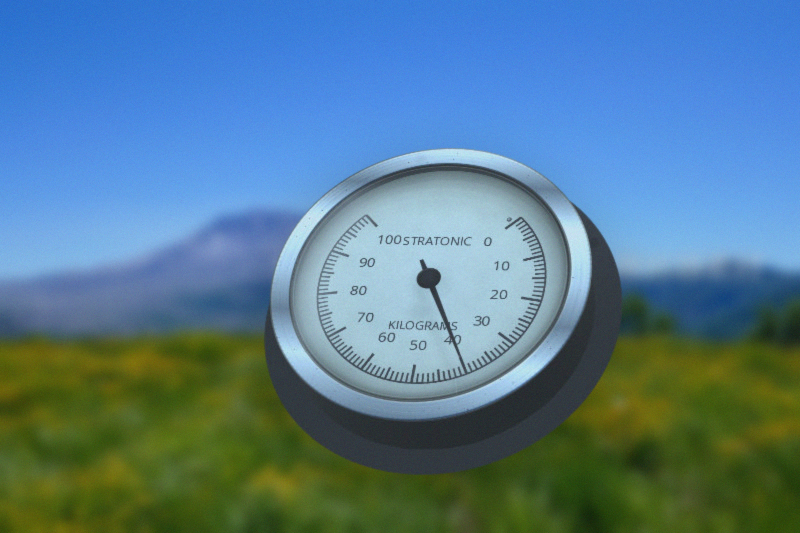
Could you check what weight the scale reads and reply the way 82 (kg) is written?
40 (kg)
